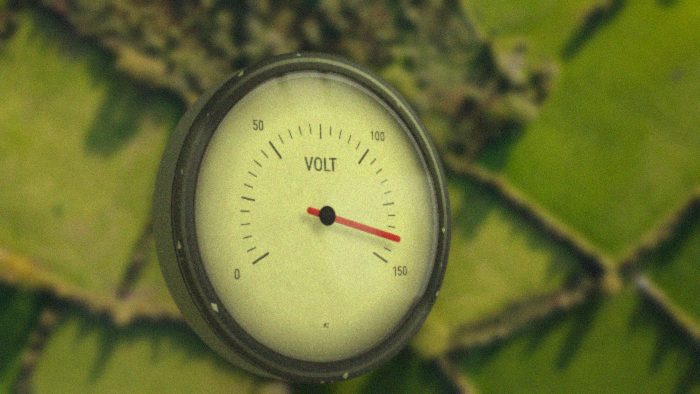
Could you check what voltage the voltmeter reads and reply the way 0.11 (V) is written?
140 (V)
